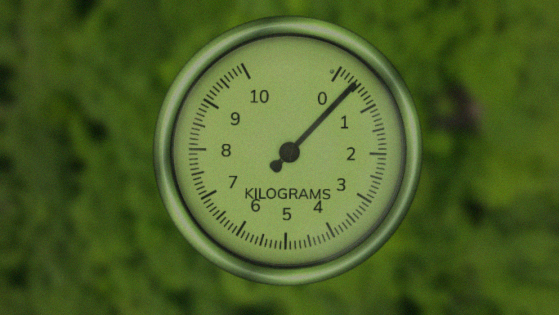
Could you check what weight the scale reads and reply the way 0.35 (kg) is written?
0.4 (kg)
